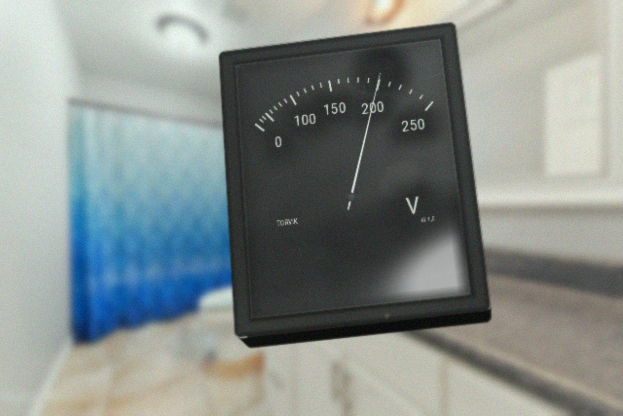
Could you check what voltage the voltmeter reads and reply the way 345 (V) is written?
200 (V)
